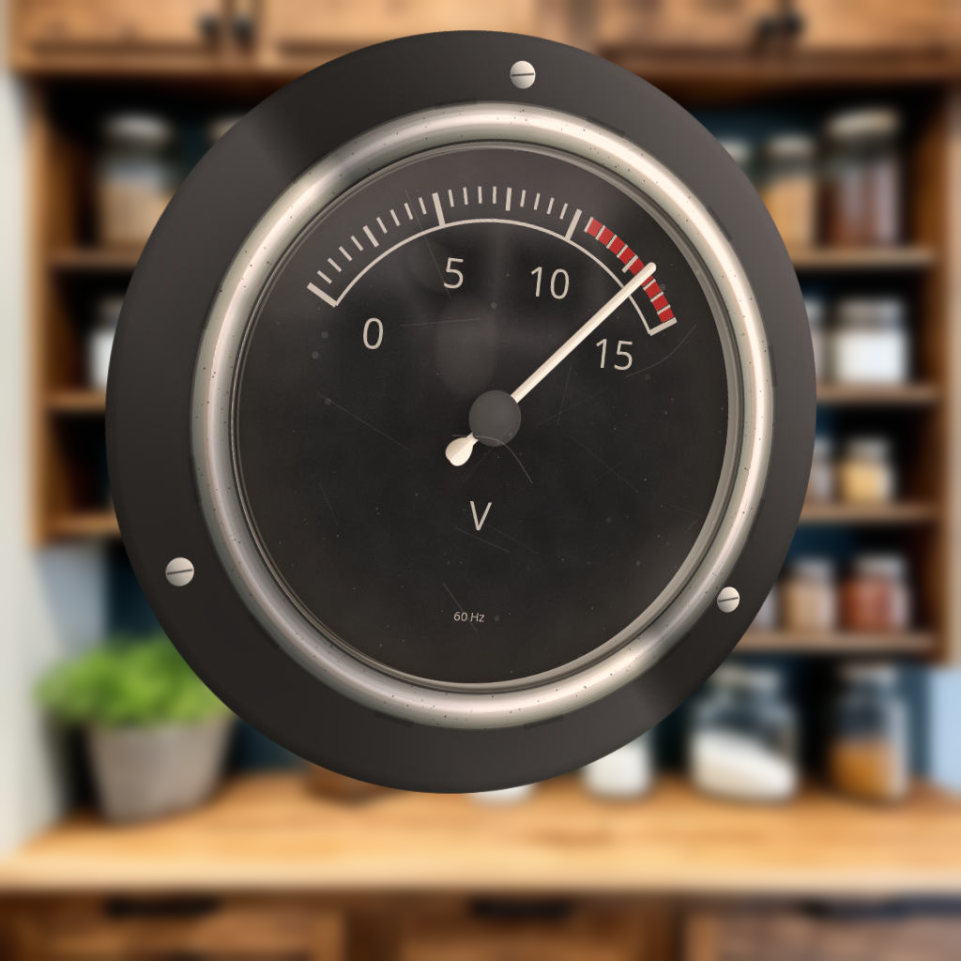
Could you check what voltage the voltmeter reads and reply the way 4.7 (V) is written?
13 (V)
